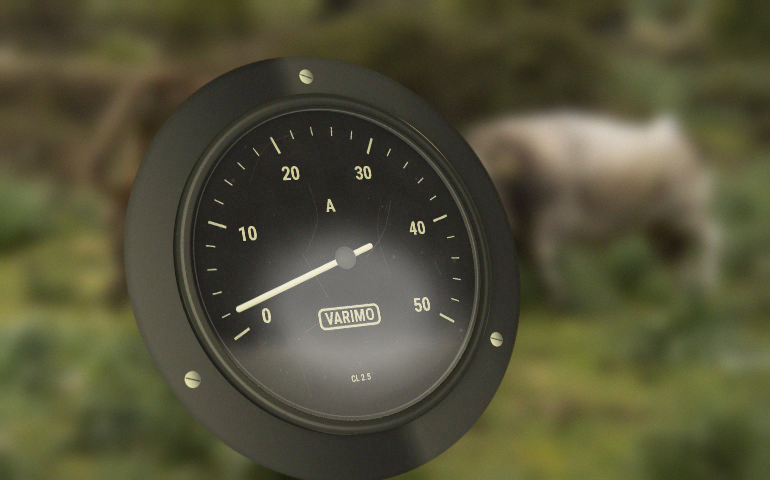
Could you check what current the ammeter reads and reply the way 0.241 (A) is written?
2 (A)
